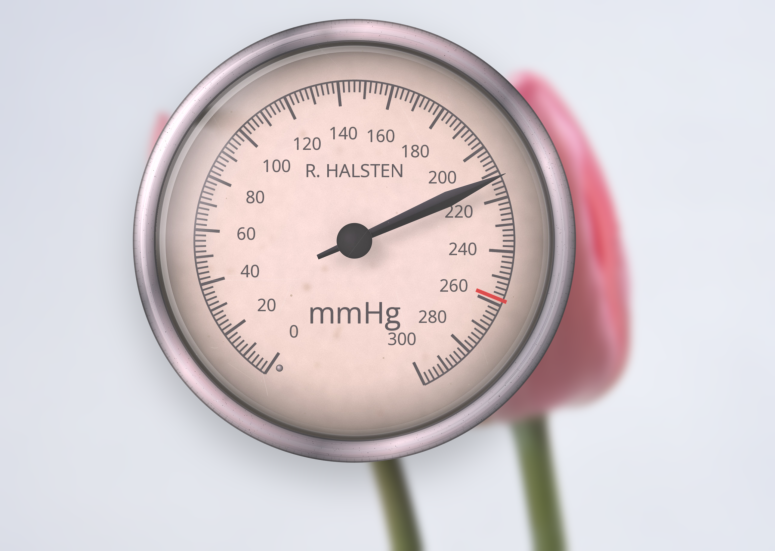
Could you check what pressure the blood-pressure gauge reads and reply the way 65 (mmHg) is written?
212 (mmHg)
